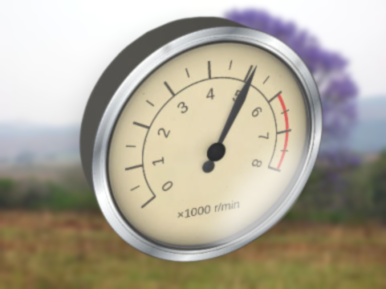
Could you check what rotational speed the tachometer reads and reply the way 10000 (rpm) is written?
5000 (rpm)
